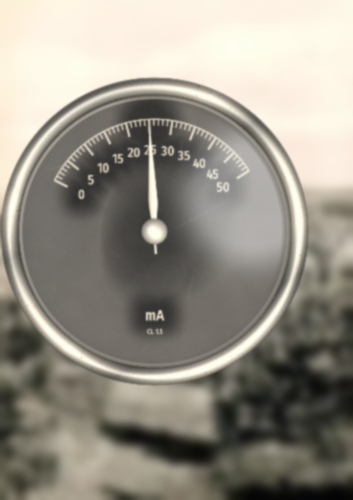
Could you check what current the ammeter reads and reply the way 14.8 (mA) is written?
25 (mA)
